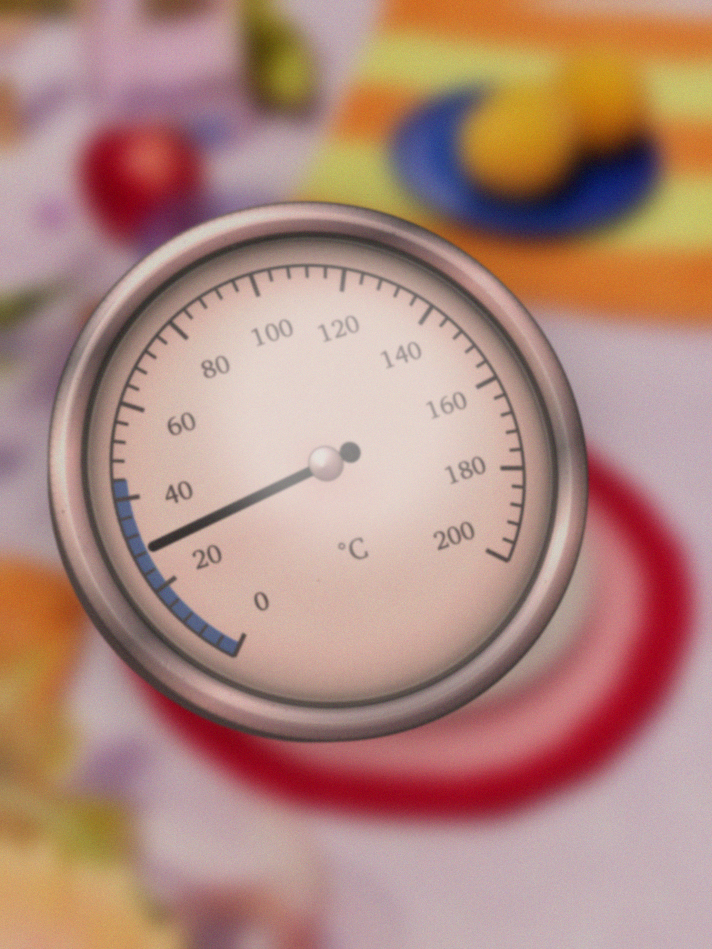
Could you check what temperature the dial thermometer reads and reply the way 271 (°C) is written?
28 (°C)
